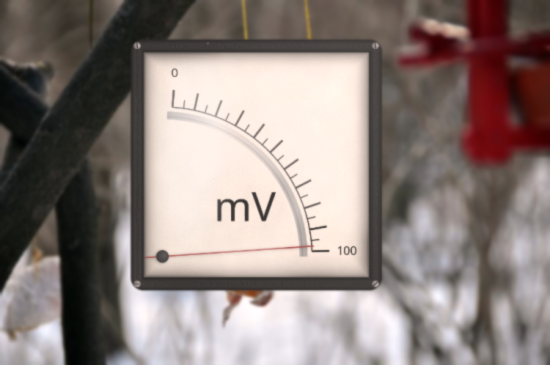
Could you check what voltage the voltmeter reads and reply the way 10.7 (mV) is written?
97.5 (mV)
